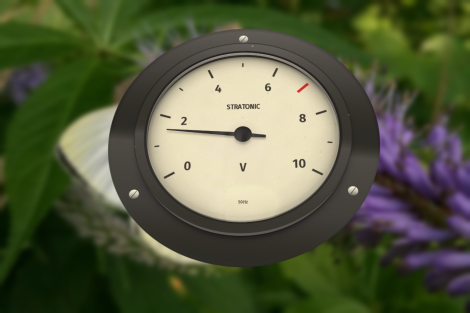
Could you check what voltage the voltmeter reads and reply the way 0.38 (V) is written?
1.5 (V)
